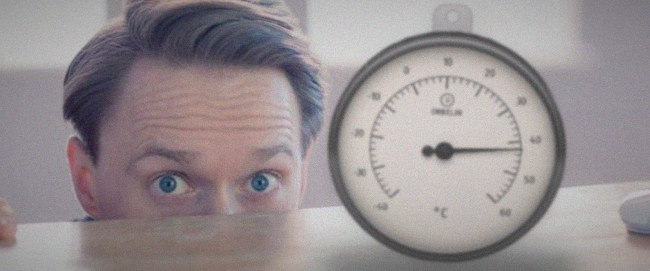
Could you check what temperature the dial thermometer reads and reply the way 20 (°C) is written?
42 (°C)
